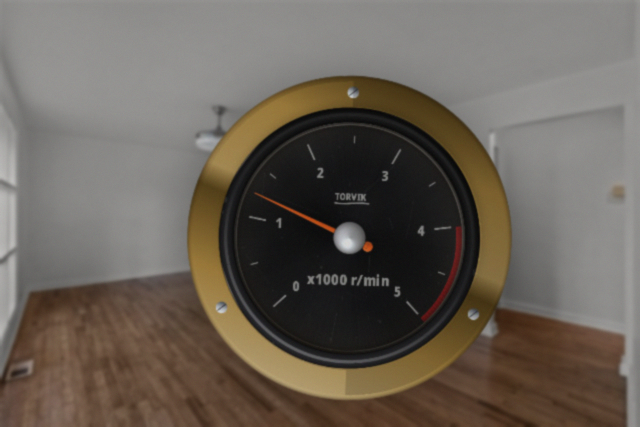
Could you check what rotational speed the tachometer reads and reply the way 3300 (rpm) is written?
1250 (rpm)
